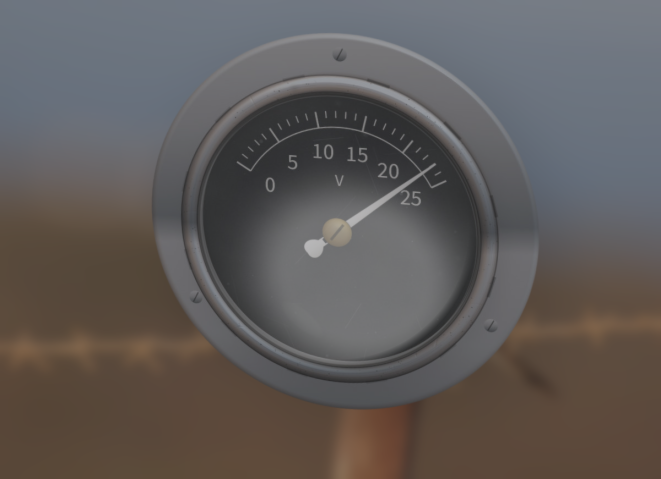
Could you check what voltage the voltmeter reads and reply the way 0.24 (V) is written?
23 (V)
